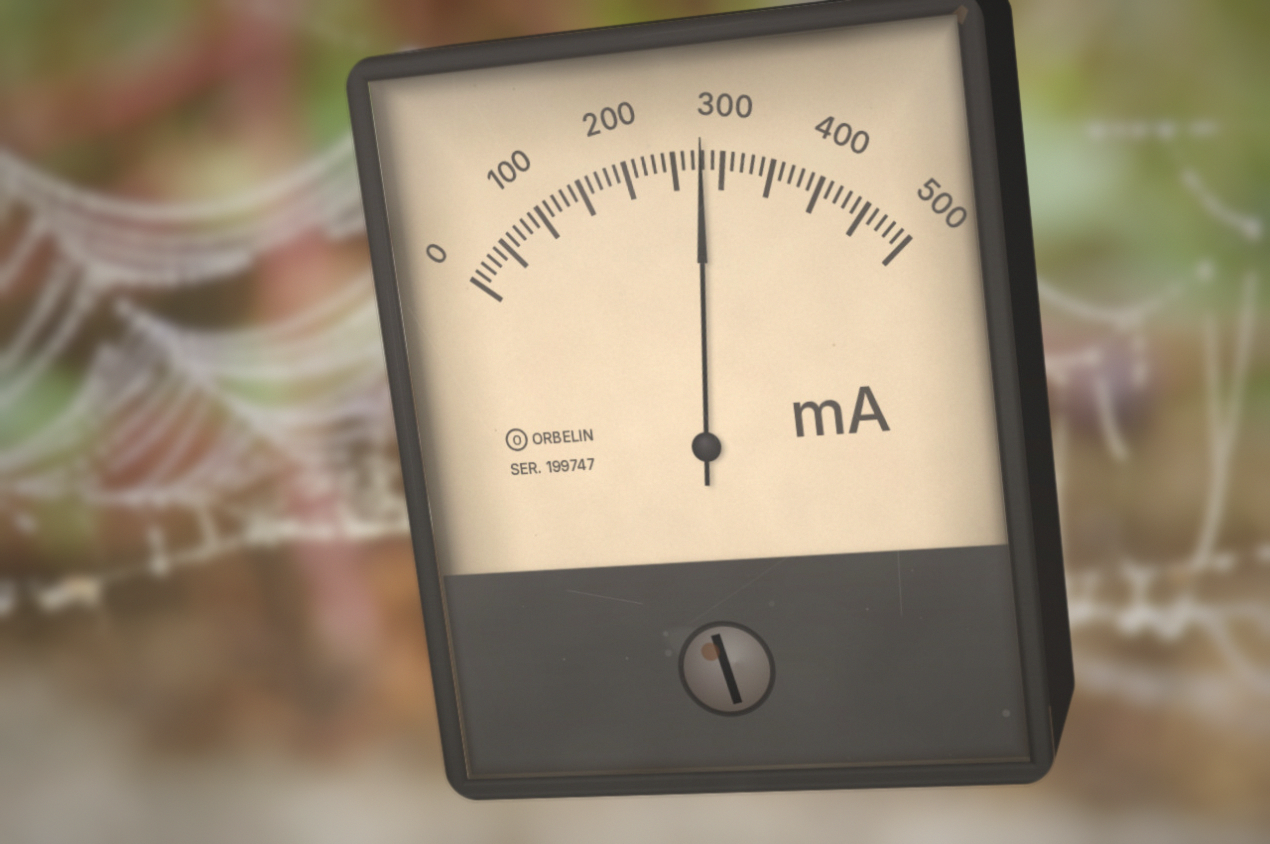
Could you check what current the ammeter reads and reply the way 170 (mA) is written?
280 (mA)
